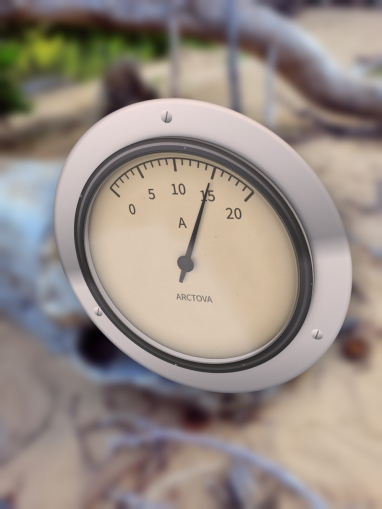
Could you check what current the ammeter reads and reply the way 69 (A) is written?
15 (A)
